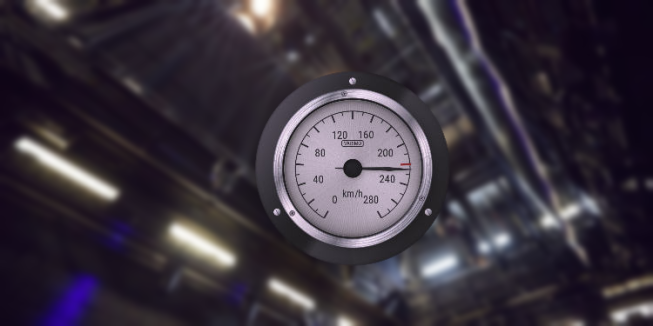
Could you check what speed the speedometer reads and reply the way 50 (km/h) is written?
225 (km/h)
